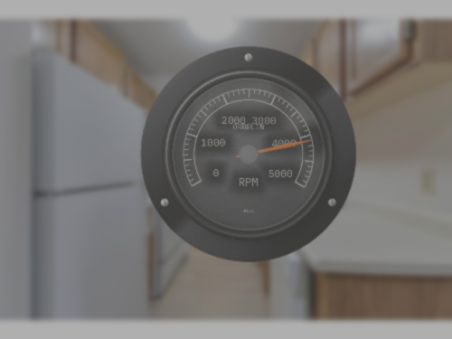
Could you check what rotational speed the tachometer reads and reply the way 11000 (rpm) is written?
4100 (rpm)
